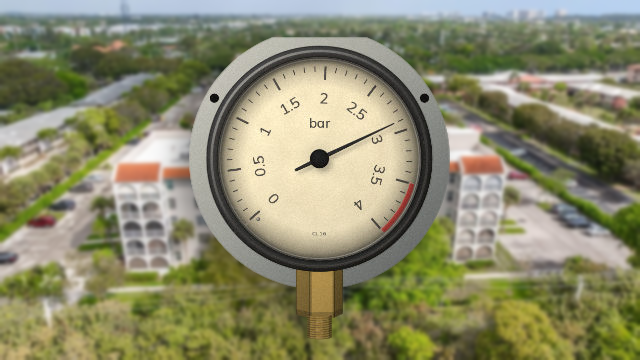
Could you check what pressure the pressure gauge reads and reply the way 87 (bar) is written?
2.9 (bar)
